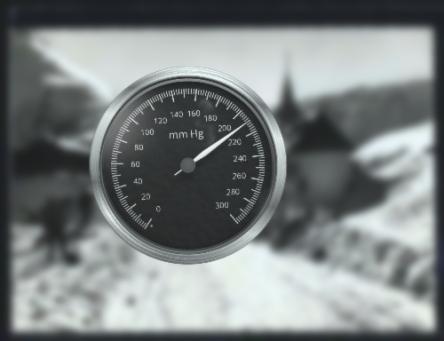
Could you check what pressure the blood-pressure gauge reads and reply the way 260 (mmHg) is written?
210 (mmHg)
